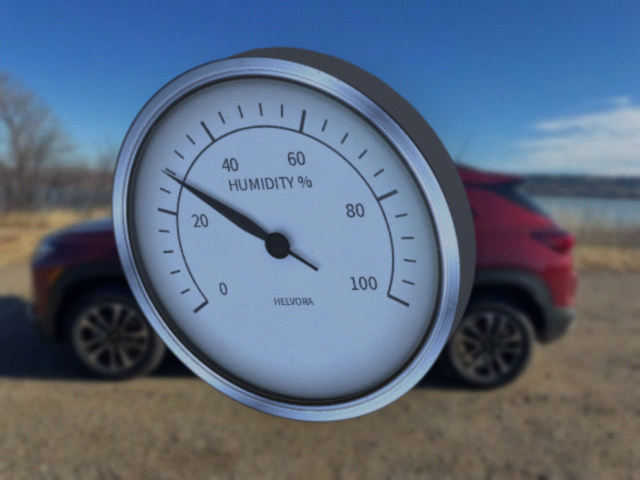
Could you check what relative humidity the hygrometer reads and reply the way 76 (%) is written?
28 (%)
